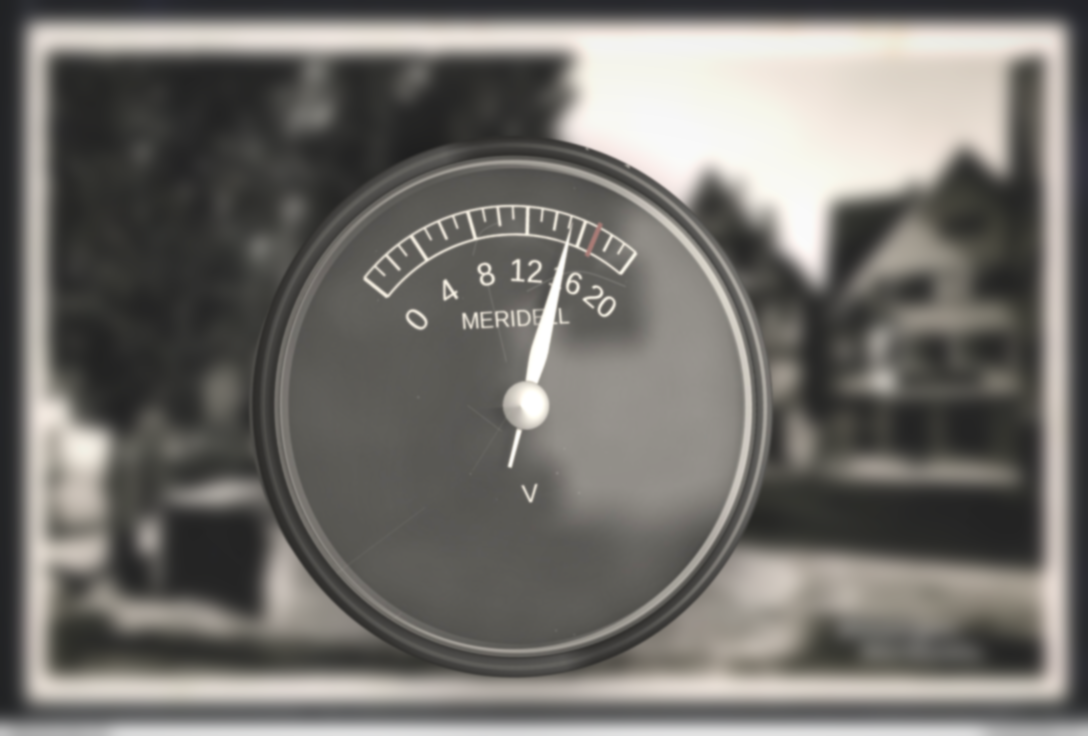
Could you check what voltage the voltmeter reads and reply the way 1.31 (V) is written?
15 (V)
